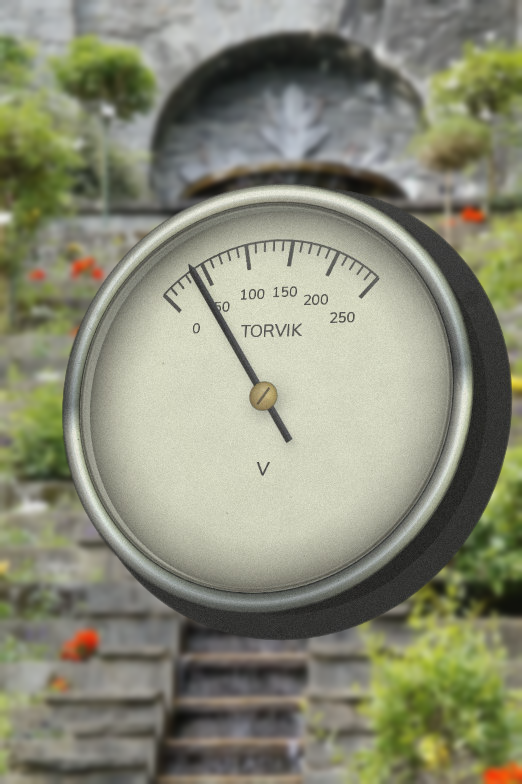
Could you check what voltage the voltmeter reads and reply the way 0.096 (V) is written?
40 (V)
